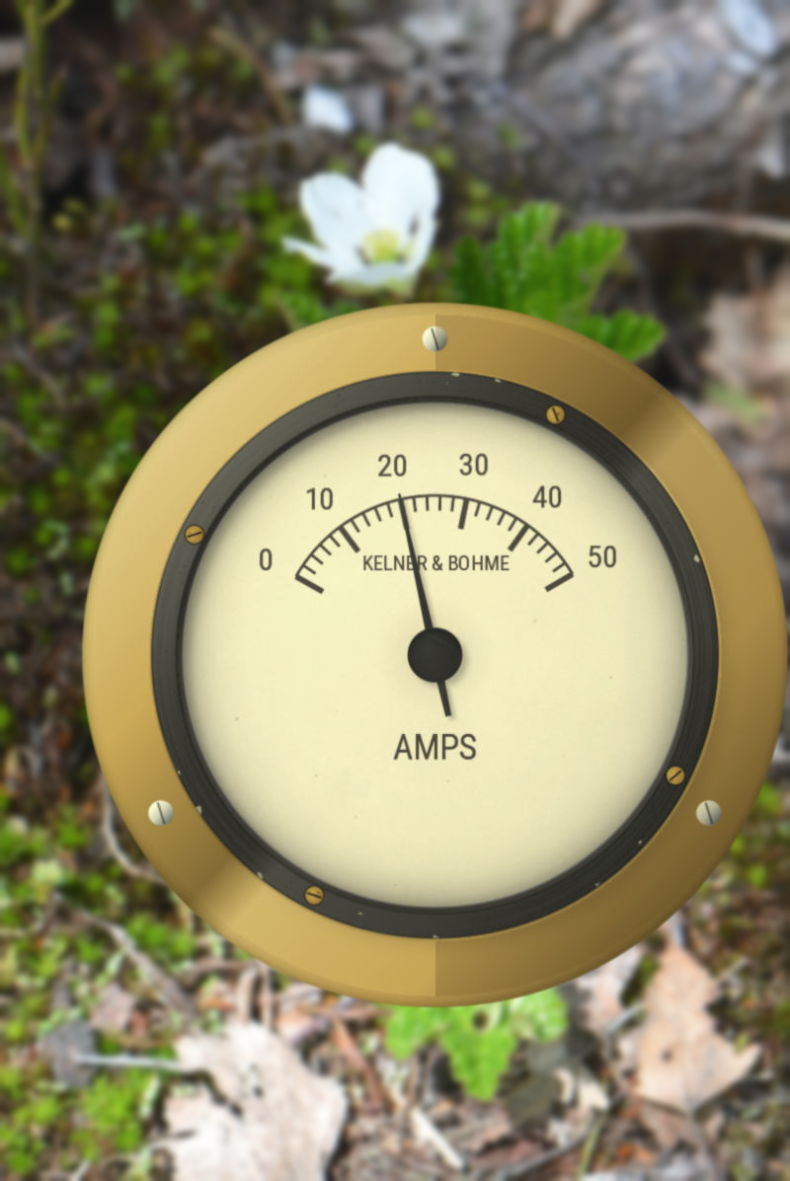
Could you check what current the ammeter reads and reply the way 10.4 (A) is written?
20 (A)
